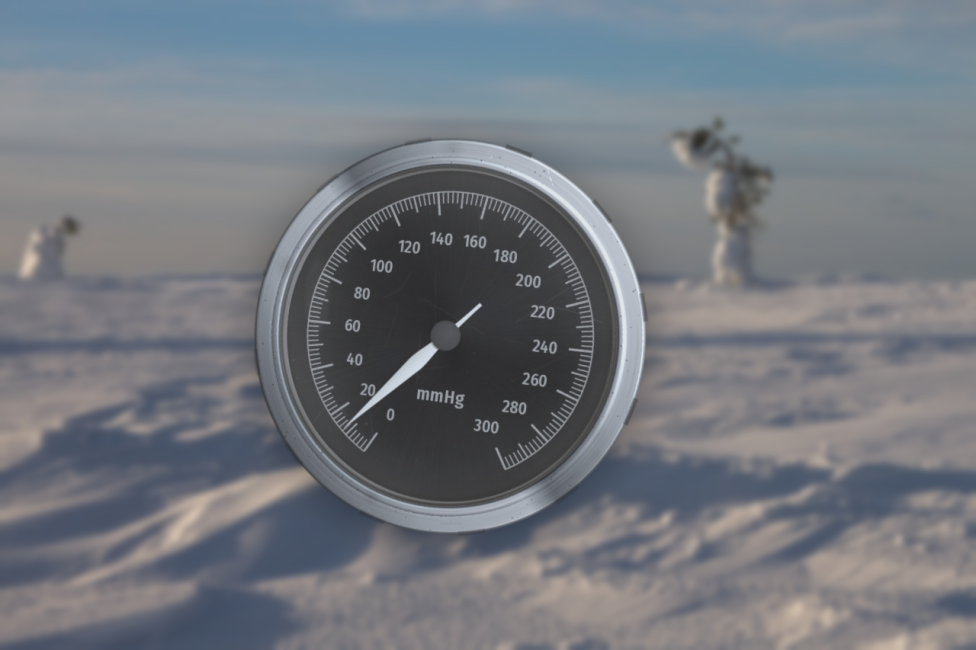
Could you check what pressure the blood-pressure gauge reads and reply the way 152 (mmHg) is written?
12 (mmHg)
